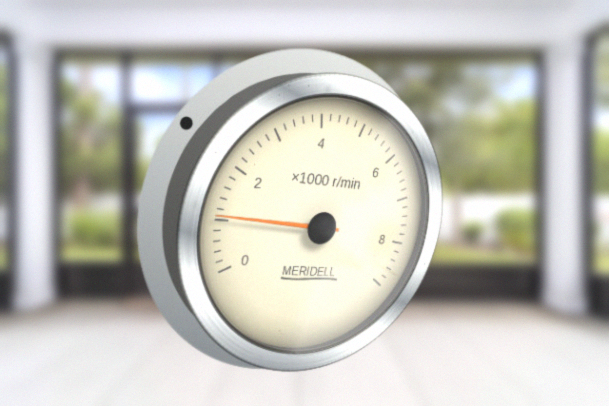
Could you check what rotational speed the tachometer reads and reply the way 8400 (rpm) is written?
1100 (rpm)
